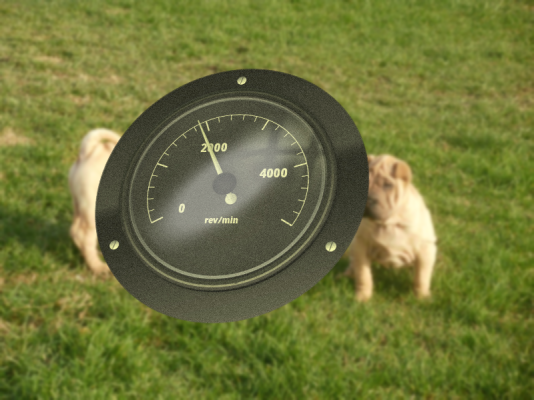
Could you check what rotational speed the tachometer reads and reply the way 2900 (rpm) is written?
1900 (rpm)
